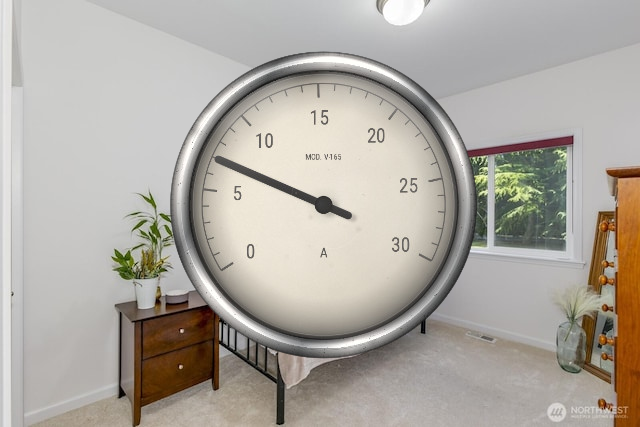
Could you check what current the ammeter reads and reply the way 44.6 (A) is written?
7 (A)
